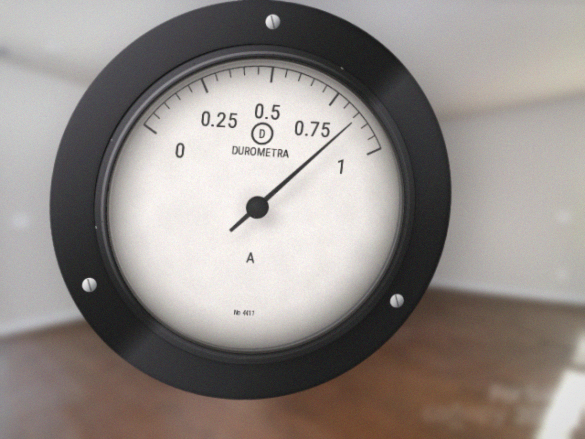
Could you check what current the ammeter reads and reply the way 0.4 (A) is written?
0.85 (A)
